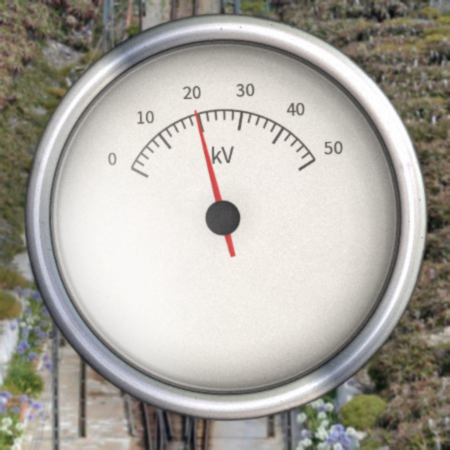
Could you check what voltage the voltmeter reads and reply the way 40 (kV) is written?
20 (kV)
